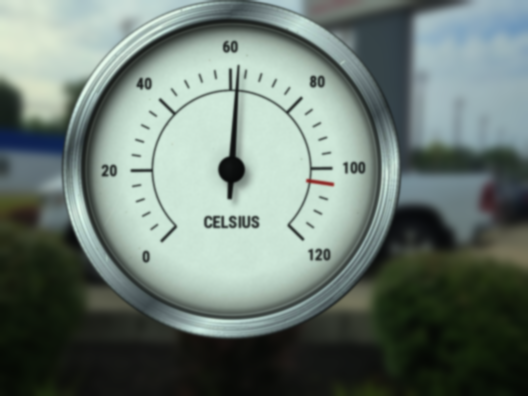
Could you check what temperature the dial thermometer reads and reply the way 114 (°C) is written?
62 (°C)
